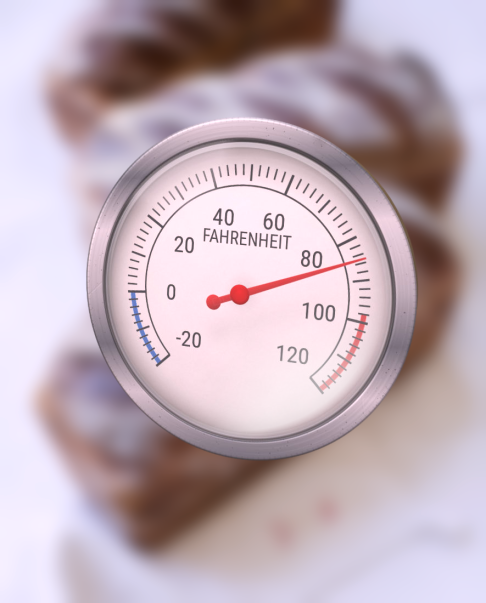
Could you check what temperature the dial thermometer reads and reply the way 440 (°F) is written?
85 (°F)
